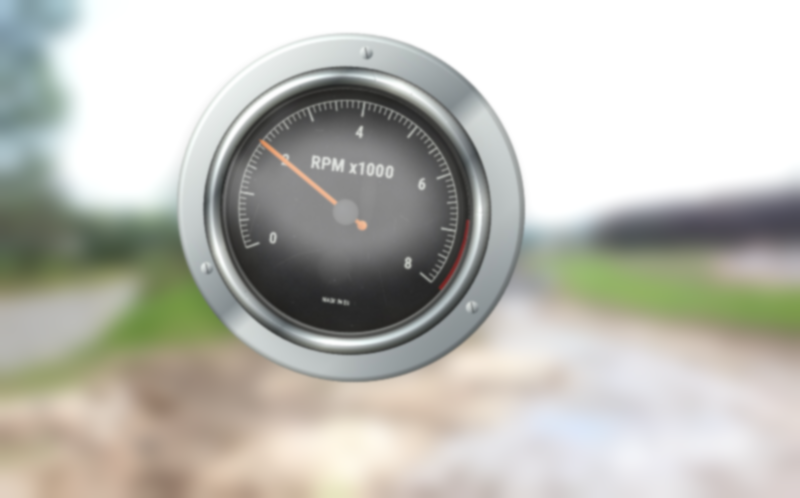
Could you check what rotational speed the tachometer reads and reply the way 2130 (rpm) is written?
2000 (rpm)
